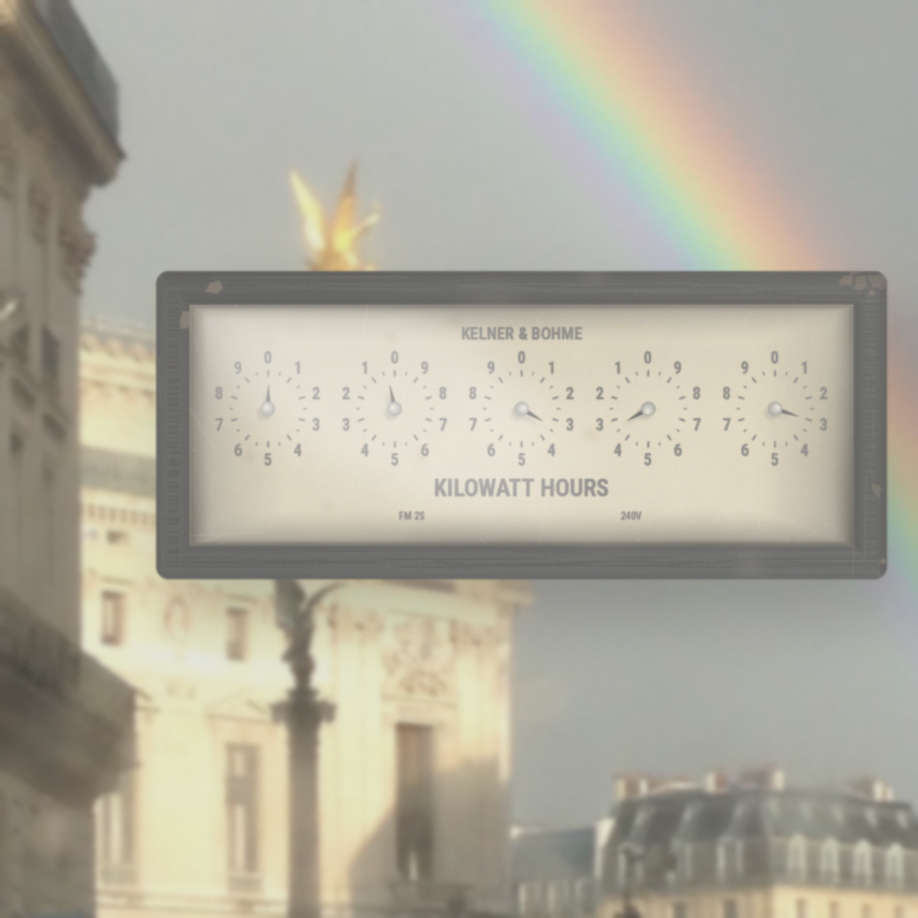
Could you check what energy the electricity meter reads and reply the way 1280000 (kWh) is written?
333 (kWh)
